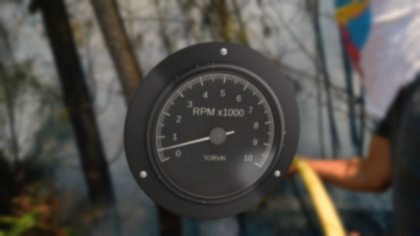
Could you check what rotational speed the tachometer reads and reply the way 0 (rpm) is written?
500 (rpm)
